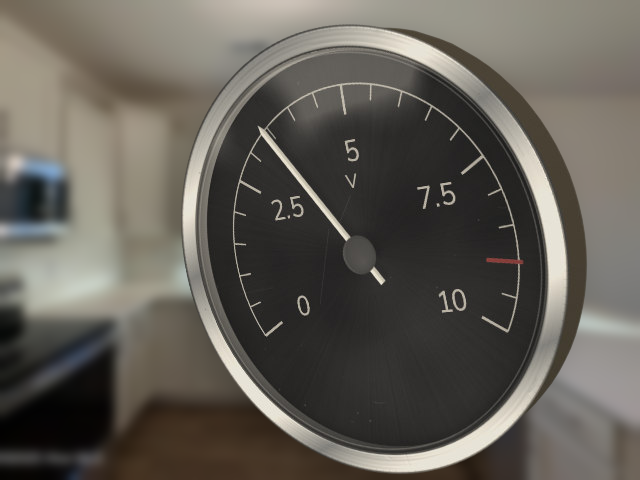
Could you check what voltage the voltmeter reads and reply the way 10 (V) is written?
3.5 (V)
